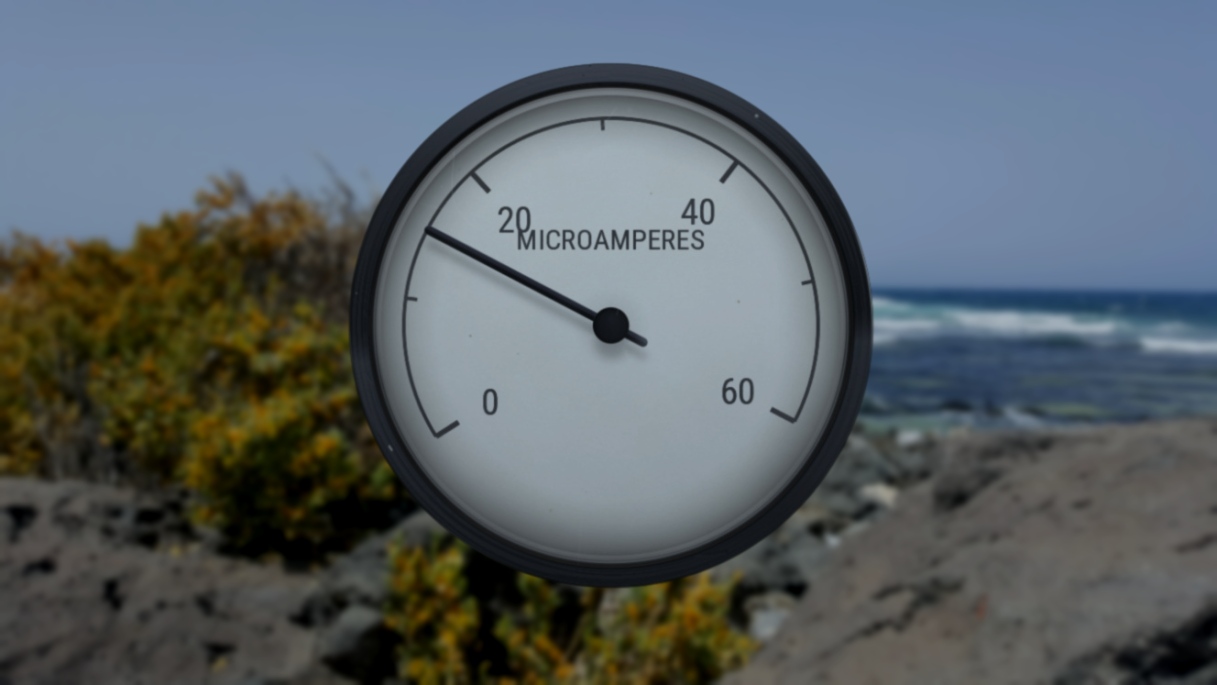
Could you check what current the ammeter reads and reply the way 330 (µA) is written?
15 (µA)
